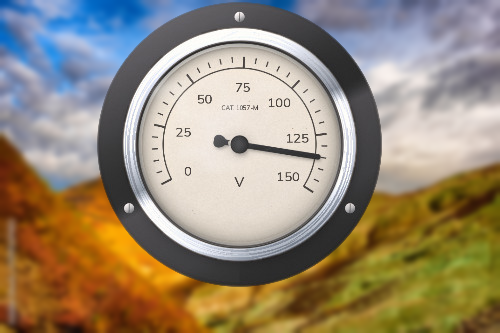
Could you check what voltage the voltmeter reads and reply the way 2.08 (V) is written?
135 (V)
